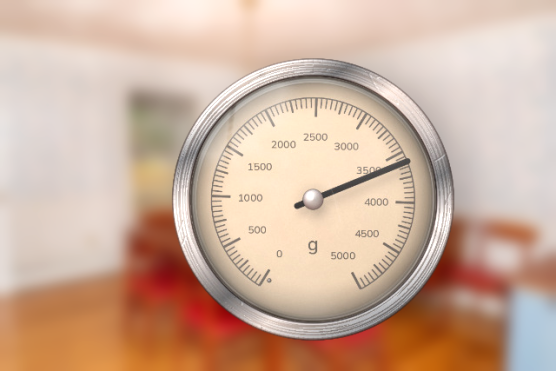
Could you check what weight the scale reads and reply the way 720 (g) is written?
3600 (g)
